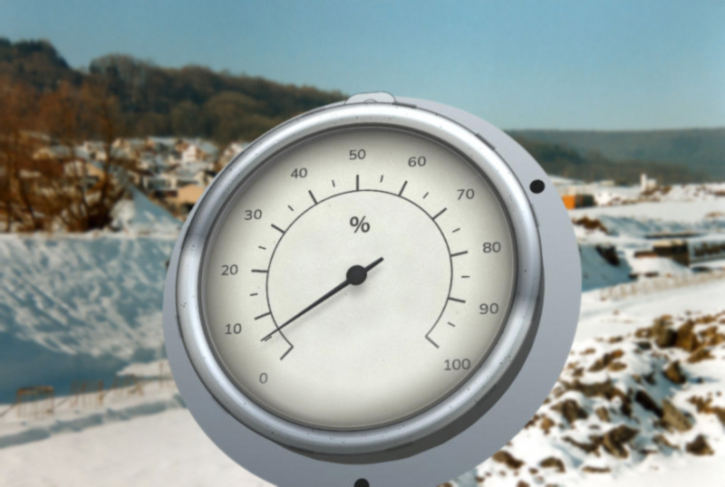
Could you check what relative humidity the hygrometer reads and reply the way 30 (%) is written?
5 (%)
